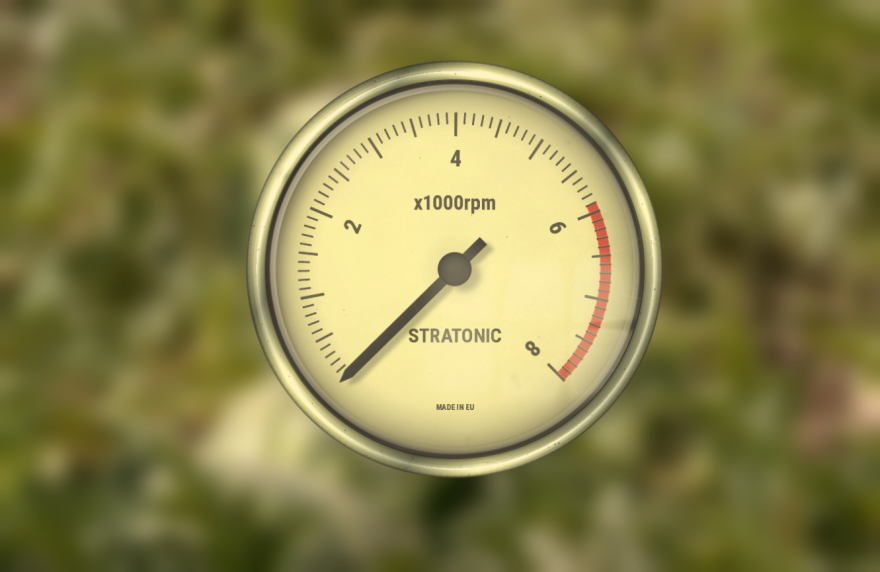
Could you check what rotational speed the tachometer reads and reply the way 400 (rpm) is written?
0 (rpm)
